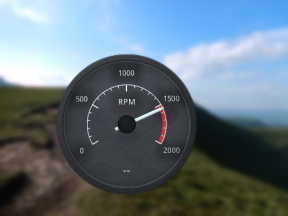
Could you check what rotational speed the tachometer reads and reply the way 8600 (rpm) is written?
1550 (rpm)
